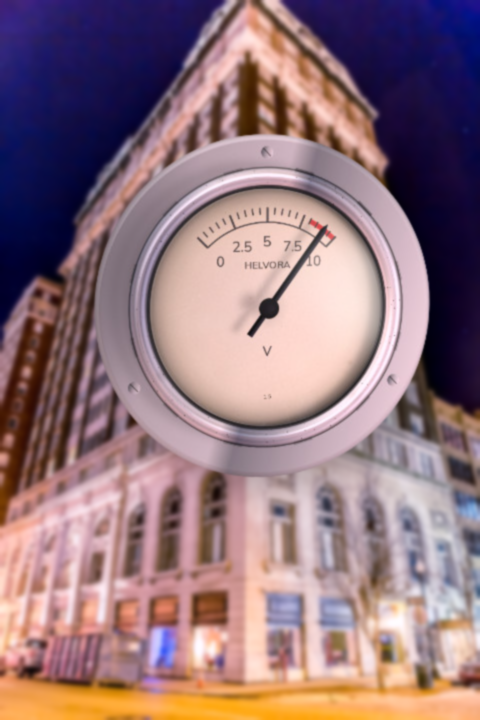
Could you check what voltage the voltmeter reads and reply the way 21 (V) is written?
9 (V)
